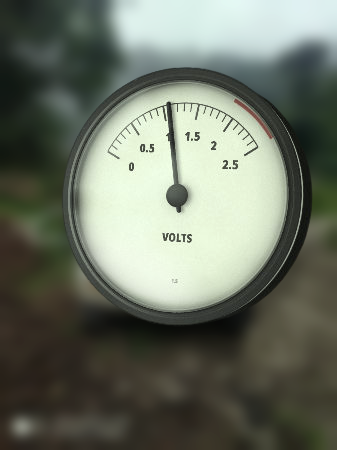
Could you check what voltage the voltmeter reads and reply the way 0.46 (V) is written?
1.1 (V)
